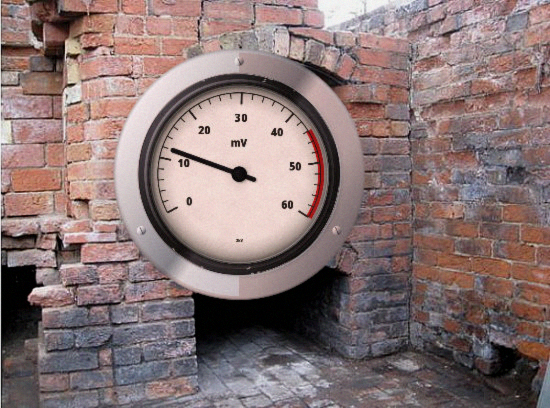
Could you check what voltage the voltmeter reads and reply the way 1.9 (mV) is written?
12 (mV)
